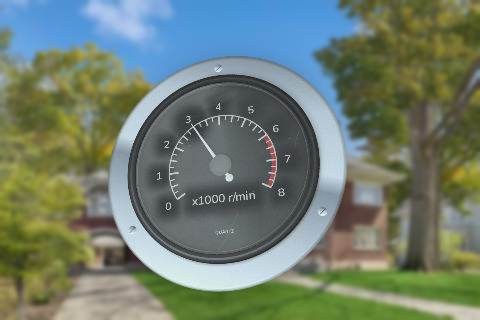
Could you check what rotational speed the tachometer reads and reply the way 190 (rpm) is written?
3000 (rpm)
